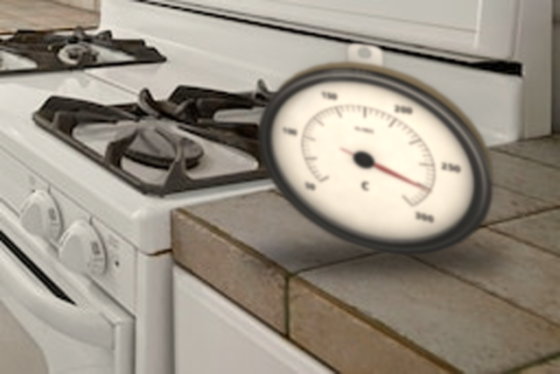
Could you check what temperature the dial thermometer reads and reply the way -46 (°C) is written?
275 (°C)
